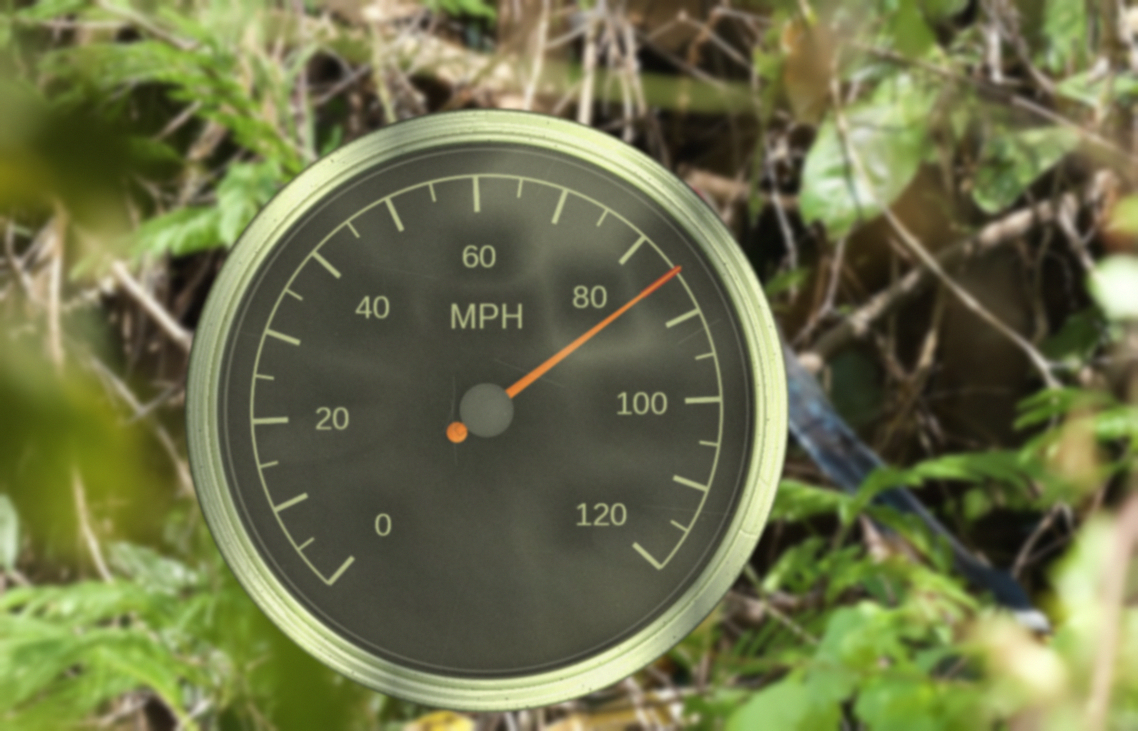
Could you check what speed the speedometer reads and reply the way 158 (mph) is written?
85 (mph)
